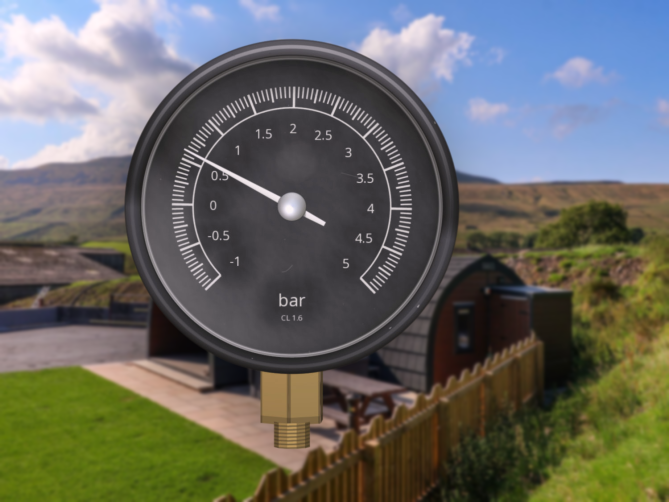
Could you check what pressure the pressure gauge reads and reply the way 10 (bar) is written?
0.6 (bar)
